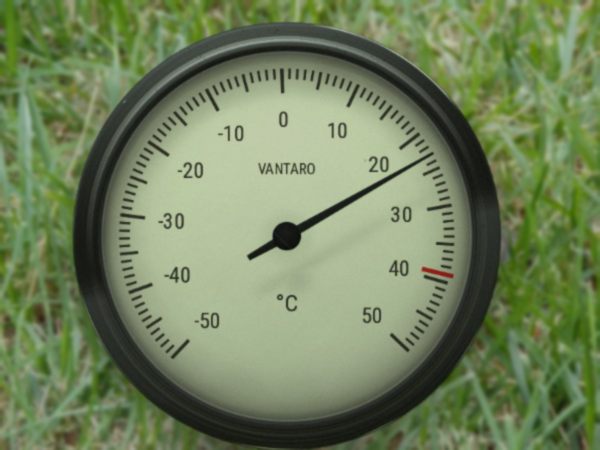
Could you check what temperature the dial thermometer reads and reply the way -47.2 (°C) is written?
23 (°C)
